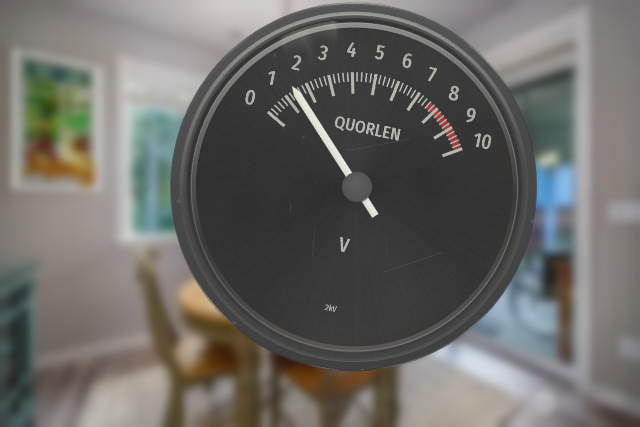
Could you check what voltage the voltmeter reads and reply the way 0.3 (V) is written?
1.4 (V)
